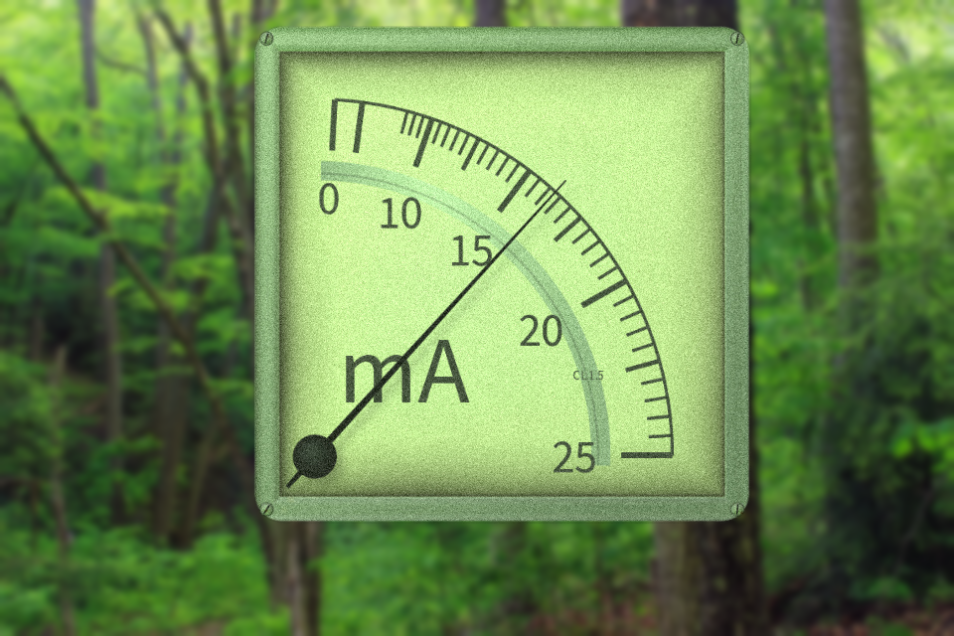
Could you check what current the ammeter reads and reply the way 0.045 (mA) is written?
16.25 (mA)
